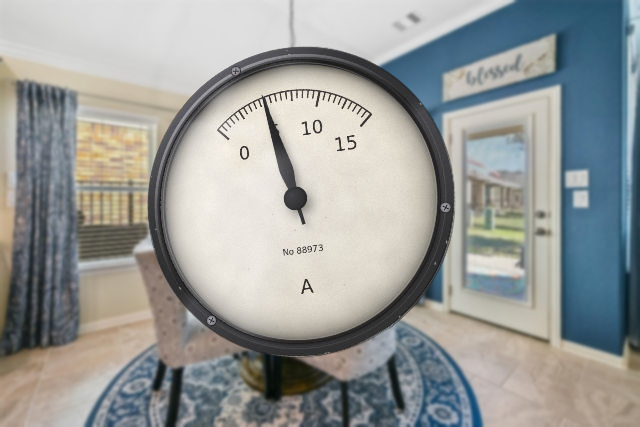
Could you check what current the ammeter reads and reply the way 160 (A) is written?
5 (A)
